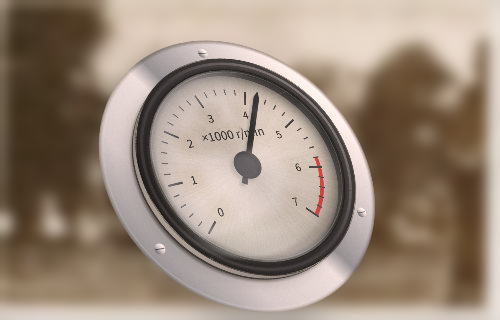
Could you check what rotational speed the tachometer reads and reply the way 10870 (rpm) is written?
4200 (rpm)
